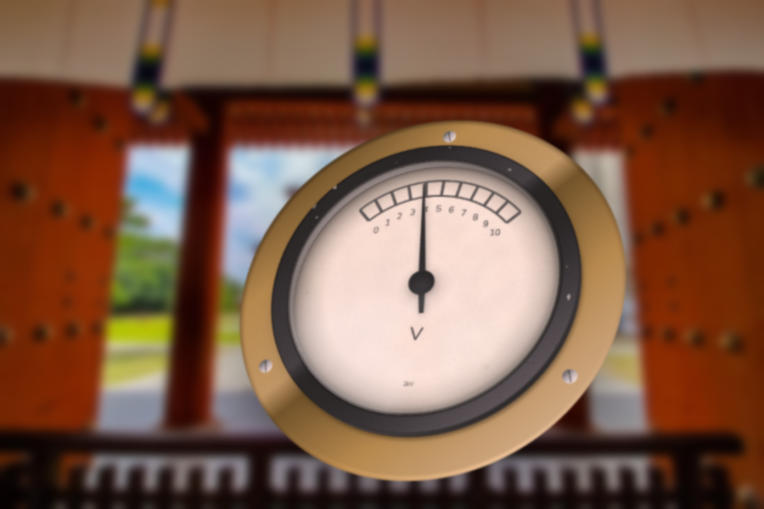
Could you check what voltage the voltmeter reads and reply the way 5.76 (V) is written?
4 (V)
